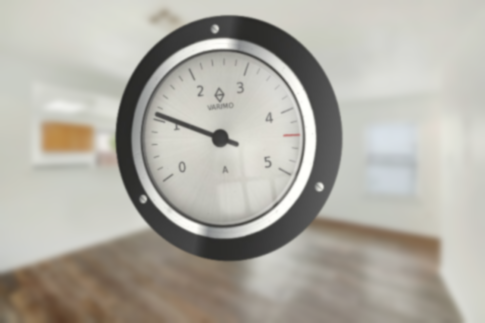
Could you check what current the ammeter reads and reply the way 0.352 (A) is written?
1.1 (A)
